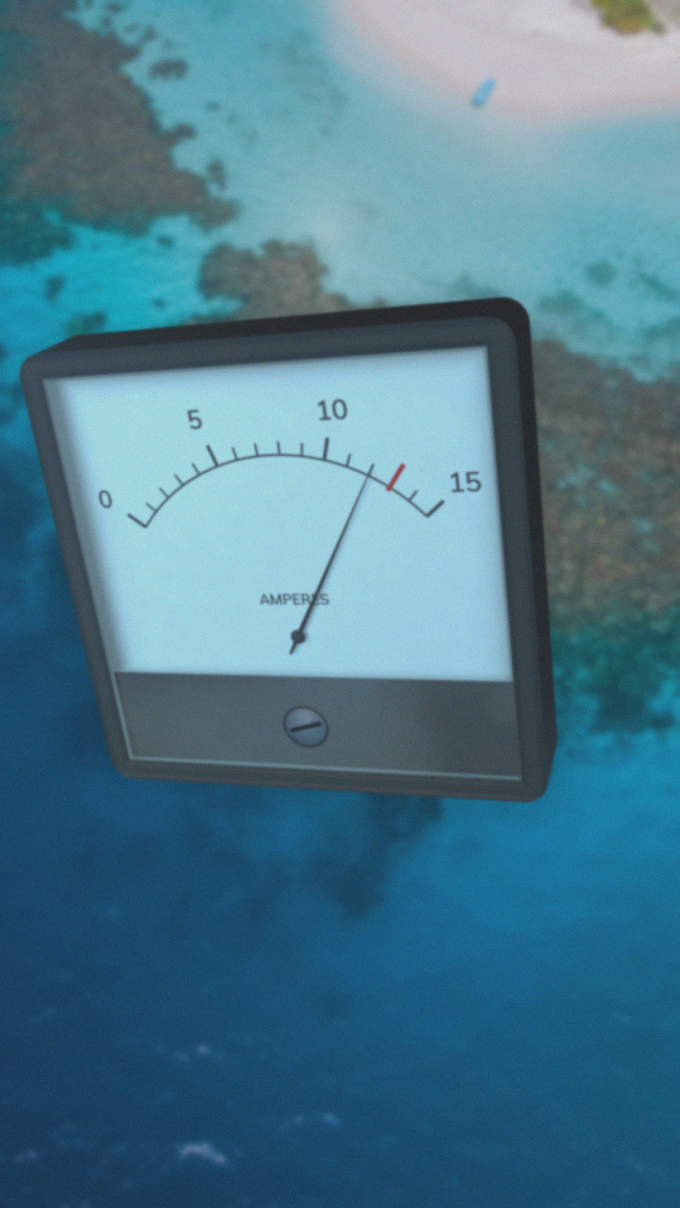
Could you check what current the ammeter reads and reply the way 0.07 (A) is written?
12 (A)
